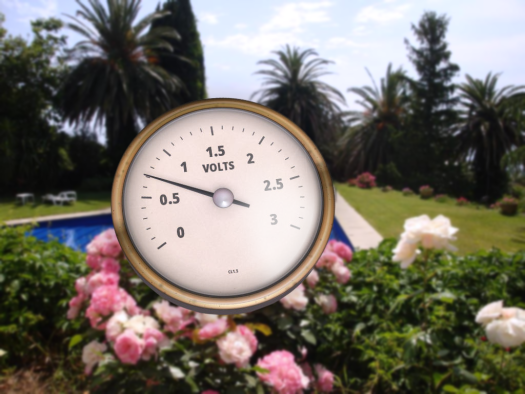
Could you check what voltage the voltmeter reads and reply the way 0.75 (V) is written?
0.7 (V)
